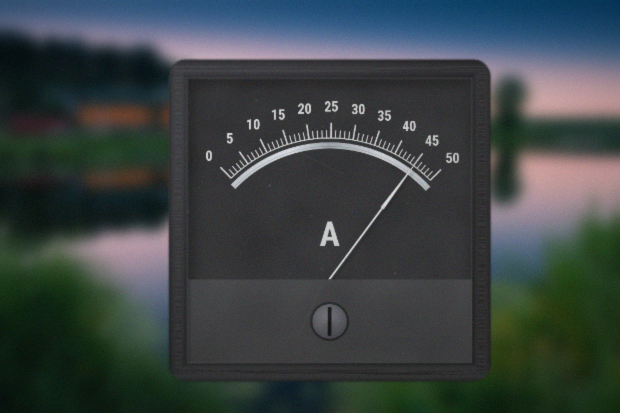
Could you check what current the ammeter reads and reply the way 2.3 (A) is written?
45 (A)
